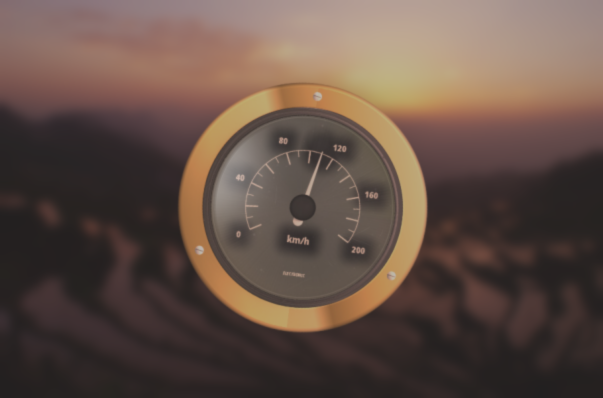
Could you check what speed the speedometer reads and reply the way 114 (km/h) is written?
110 (km/h)
